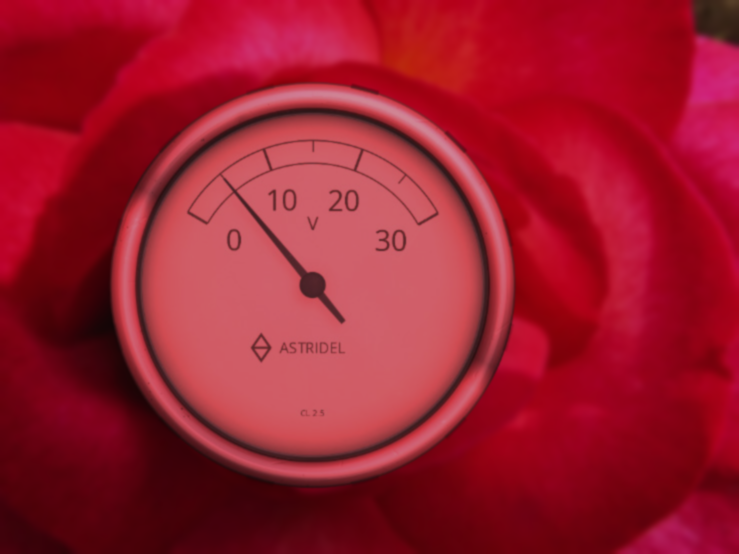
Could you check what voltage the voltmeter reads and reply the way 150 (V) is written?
5 (V)
